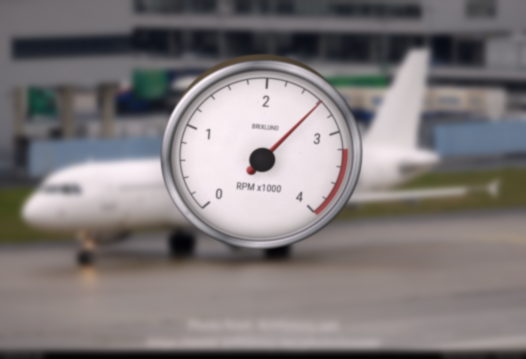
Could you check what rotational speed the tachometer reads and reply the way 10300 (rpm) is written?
2600 (rpm)
